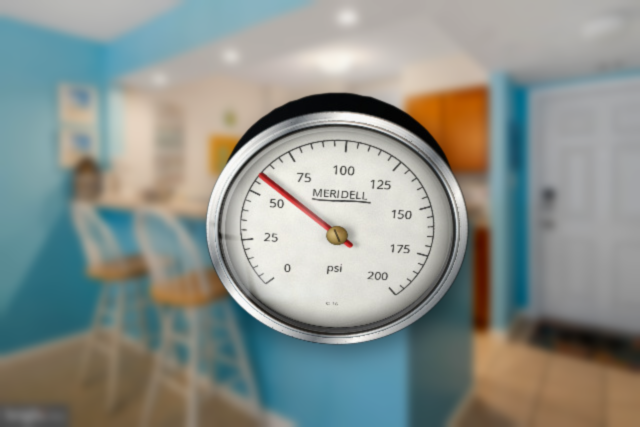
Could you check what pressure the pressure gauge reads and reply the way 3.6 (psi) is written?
60 (psi)
